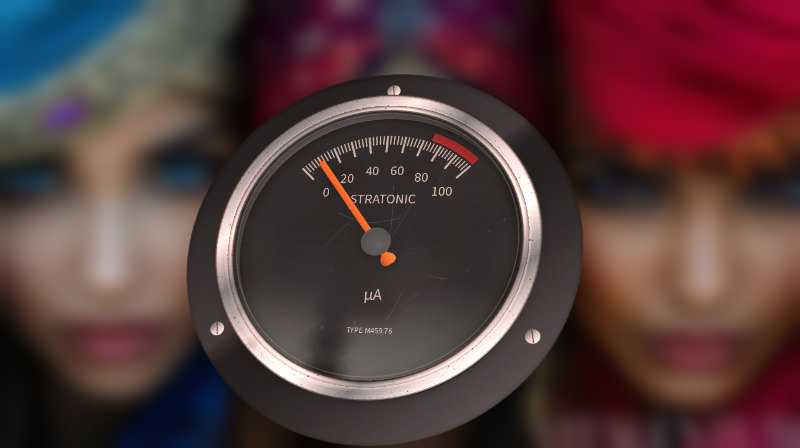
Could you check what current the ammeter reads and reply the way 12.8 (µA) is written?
10 (µA)
